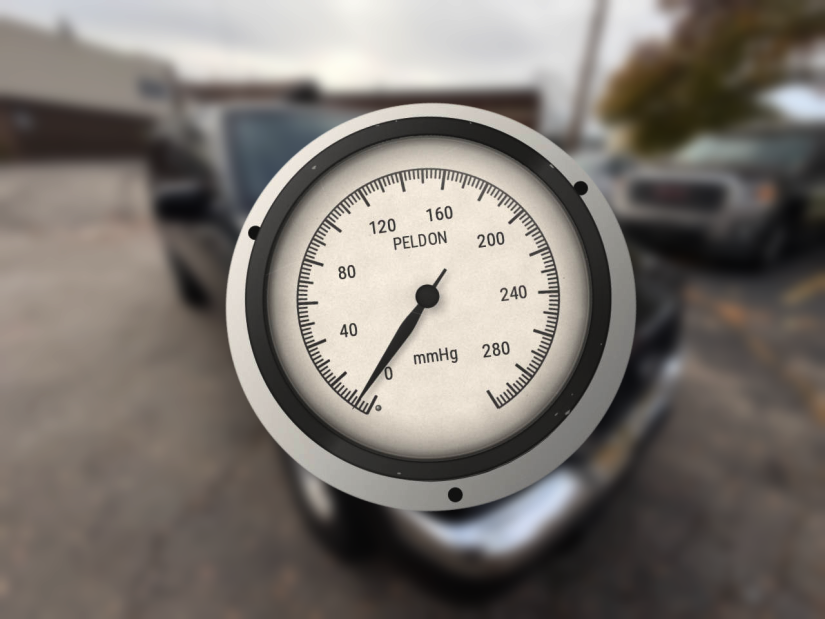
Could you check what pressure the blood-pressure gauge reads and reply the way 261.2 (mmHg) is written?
6 (mmHg)
